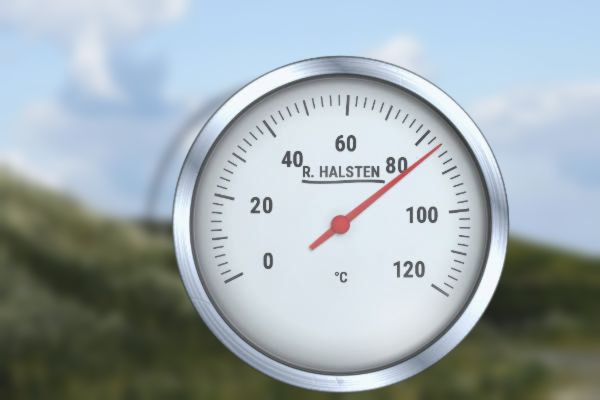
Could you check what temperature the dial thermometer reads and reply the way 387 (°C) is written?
84 (°C)
